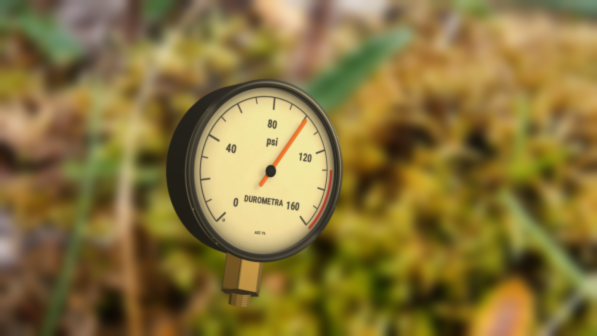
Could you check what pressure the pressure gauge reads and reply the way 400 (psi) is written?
100 (psi)
